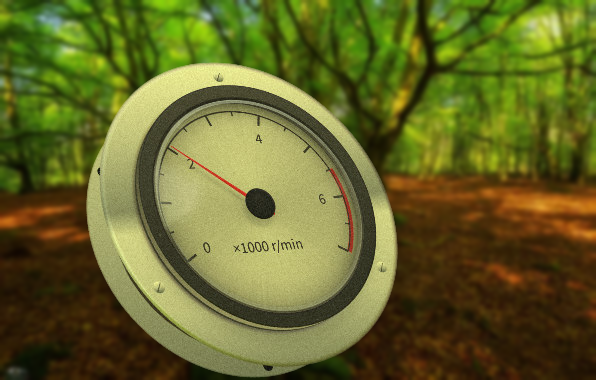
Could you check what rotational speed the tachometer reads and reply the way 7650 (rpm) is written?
2000 (rpm)
